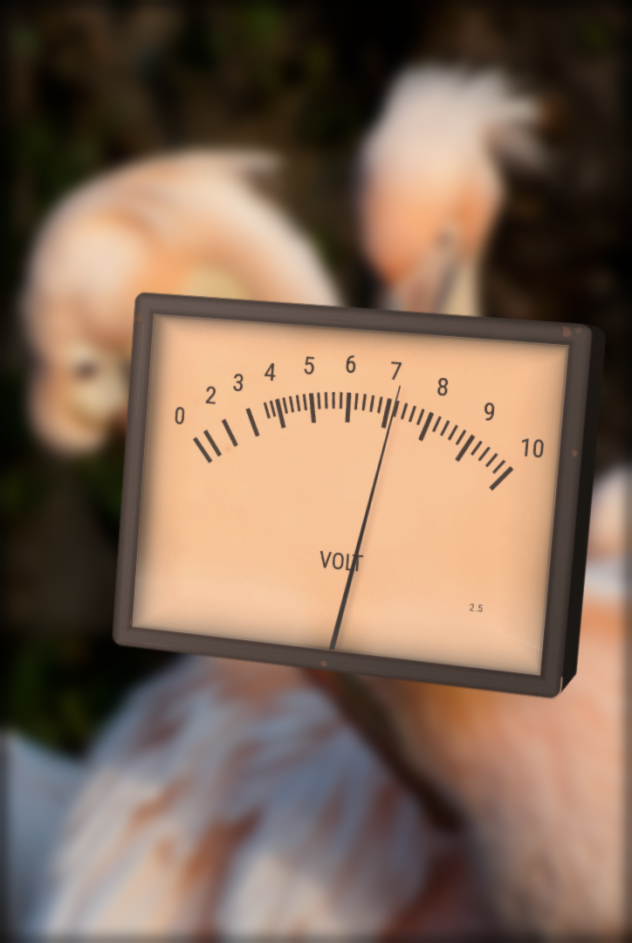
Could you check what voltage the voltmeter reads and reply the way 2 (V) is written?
7.2 (V)
